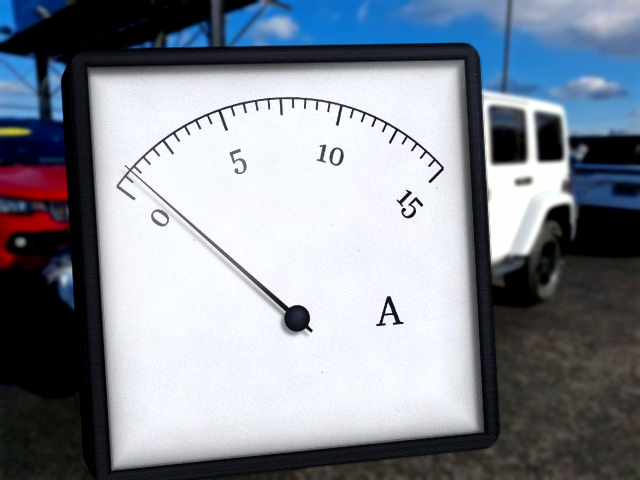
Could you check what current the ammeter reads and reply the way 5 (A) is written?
0.75 (A)
